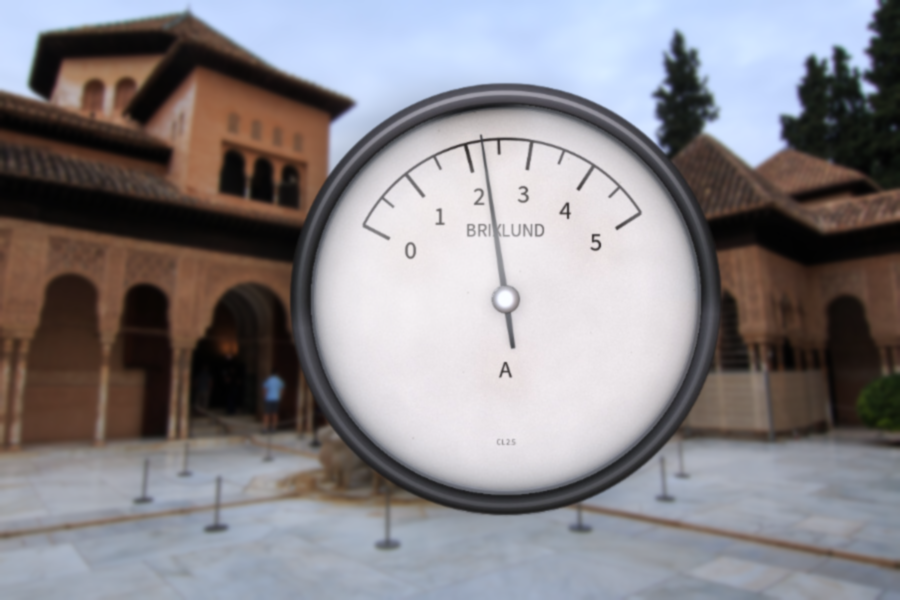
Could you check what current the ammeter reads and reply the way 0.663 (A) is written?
2.25 (A)
